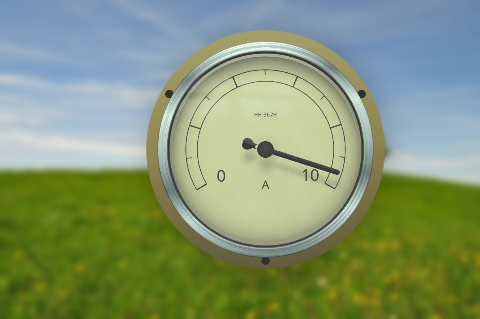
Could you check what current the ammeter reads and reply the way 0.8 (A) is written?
9.5 (A)
